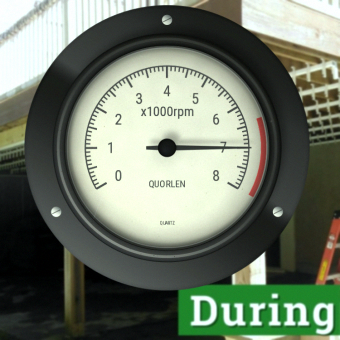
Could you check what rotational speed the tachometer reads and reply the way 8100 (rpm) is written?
7000 (rpm)
